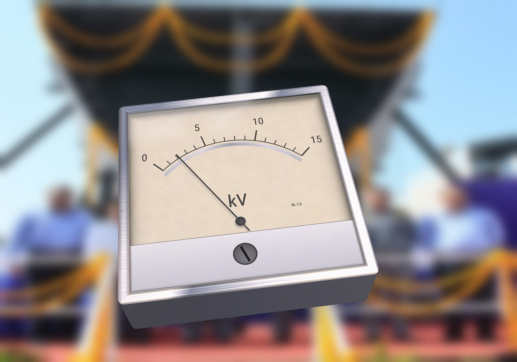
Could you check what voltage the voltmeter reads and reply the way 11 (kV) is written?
2 (kV)
